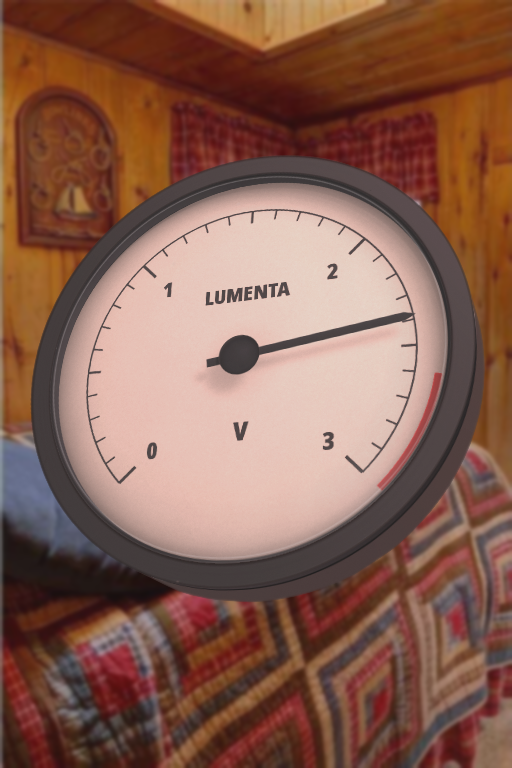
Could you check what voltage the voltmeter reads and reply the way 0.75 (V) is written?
2.4 (V)
